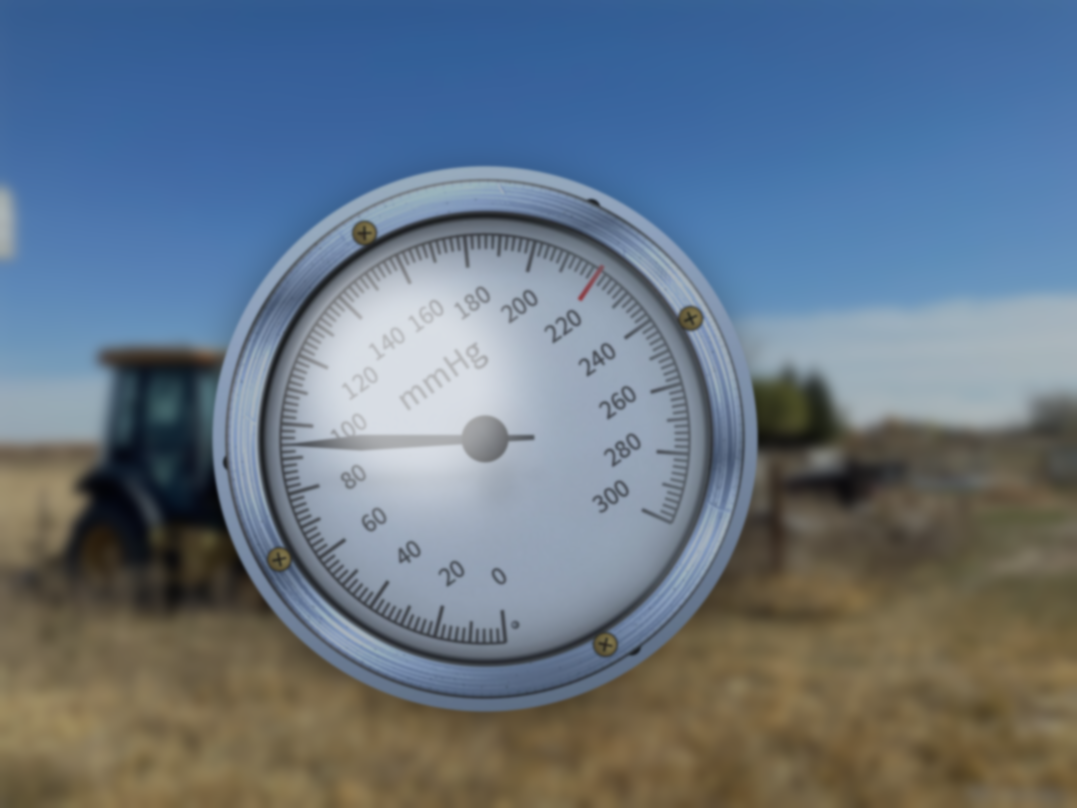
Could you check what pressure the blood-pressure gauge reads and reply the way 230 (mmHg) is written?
94 (mmHg)
